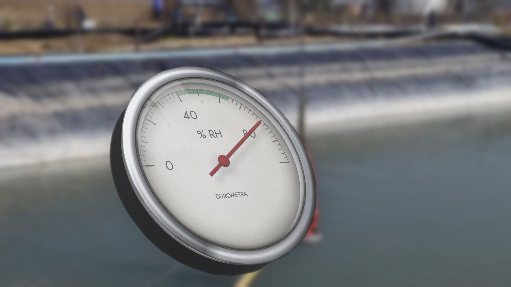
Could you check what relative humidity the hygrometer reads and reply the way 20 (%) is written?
80 (%)
